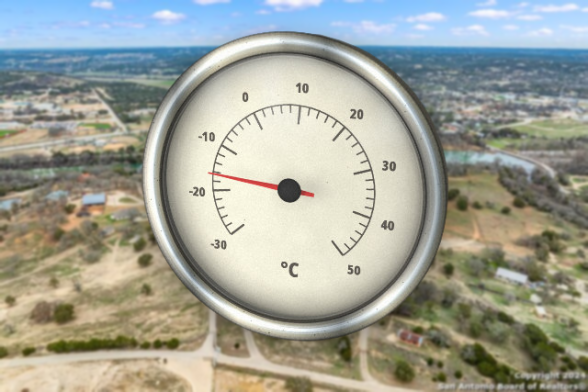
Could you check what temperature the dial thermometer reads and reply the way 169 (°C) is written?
-16 (°C)
